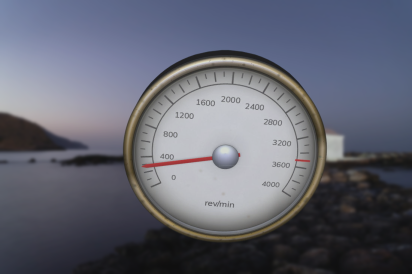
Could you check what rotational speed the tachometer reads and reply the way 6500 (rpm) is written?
300 (rpm)
